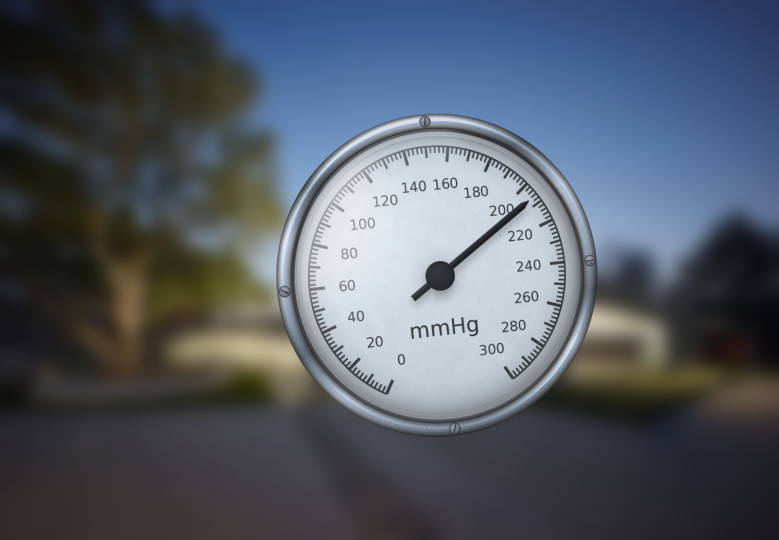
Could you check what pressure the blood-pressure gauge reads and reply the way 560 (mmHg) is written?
206 (mmHg)
